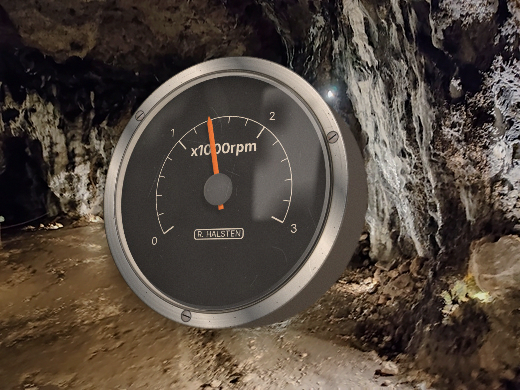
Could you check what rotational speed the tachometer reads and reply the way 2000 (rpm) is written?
1400 (rpm)
